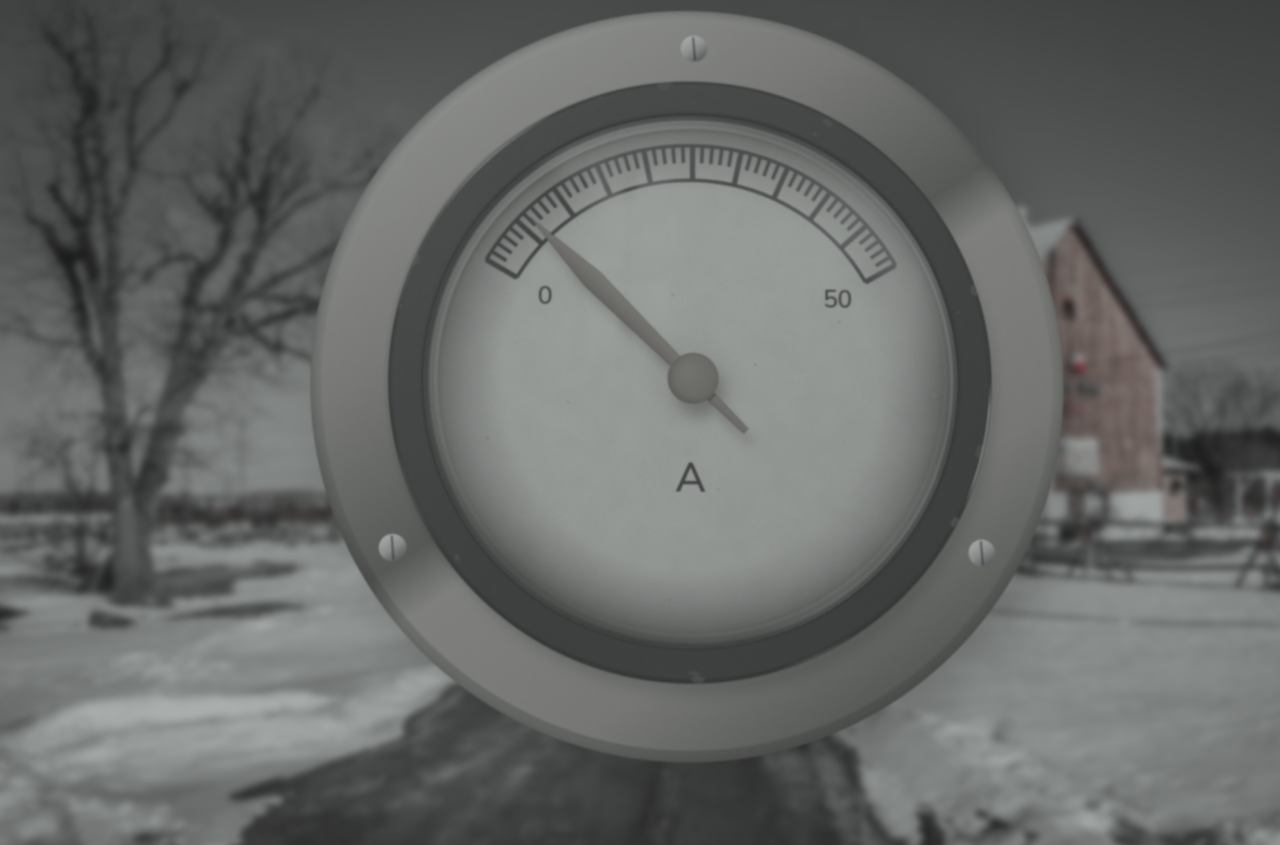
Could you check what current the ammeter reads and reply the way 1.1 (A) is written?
6 (A)
